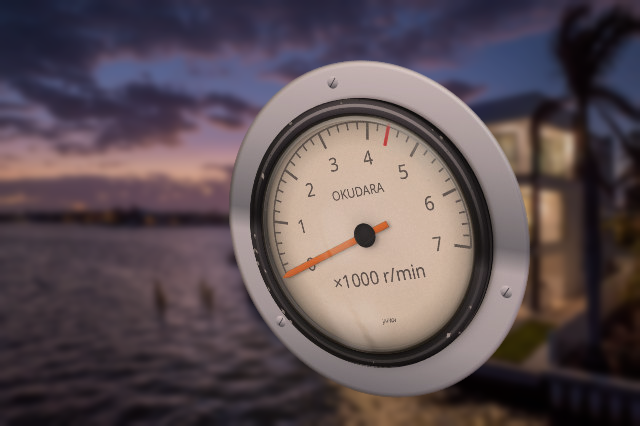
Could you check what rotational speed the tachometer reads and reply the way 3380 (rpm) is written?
0 (rpm)
